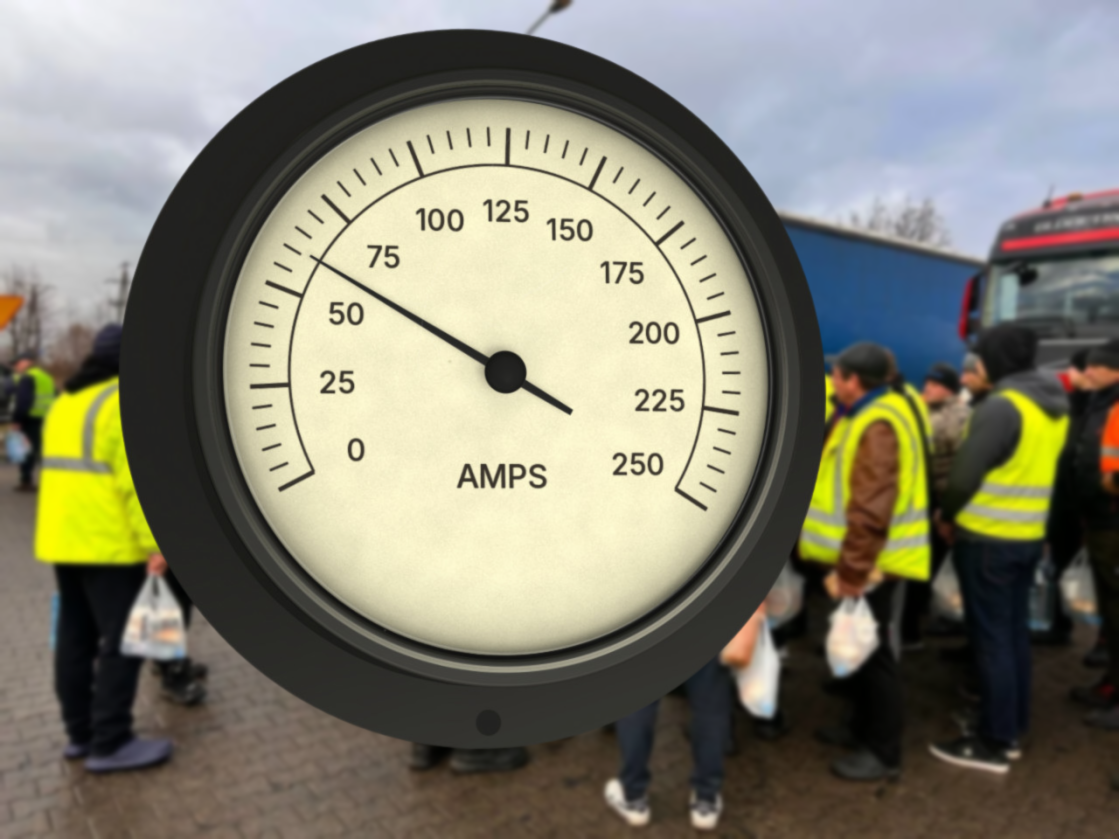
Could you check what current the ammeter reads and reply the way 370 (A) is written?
60 (A)
